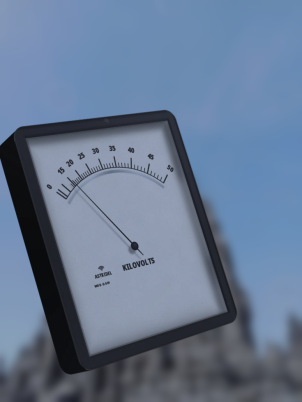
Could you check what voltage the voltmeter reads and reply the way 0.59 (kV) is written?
15 (kV)
